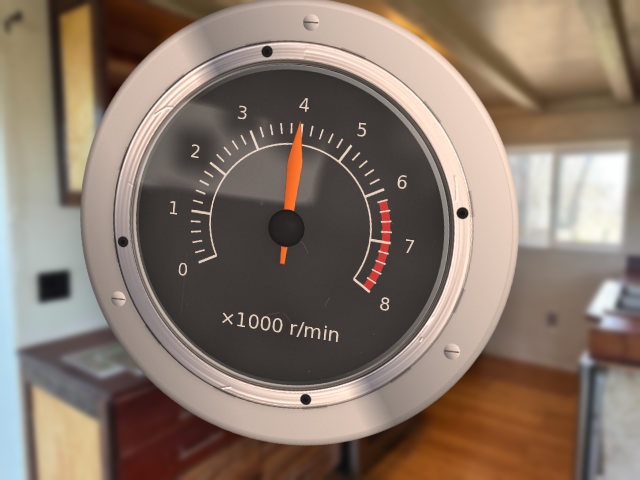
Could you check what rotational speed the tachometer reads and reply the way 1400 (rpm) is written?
4000 (rpm)
